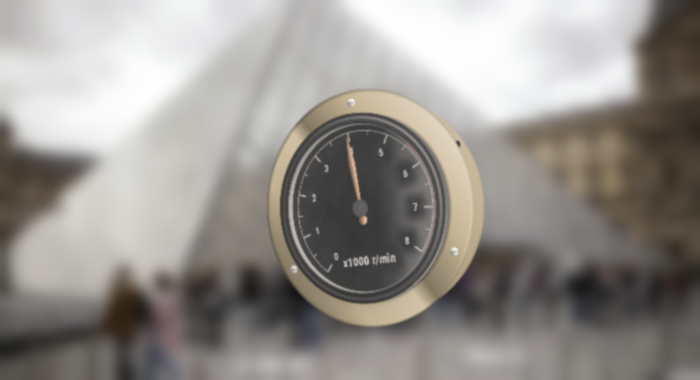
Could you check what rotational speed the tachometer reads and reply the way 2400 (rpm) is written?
4000 (rpm)
